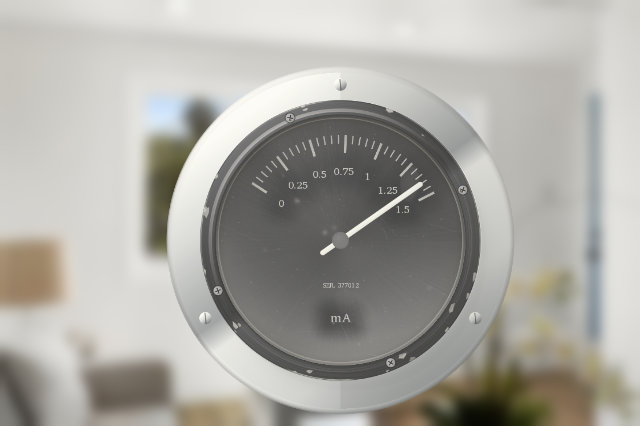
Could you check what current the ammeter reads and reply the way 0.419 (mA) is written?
1.4 (mA)
